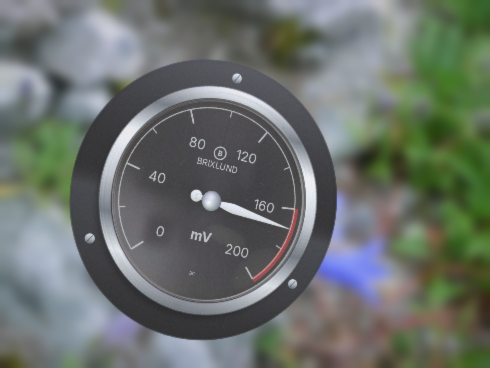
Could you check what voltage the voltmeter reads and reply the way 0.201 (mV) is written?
170 (mV)
